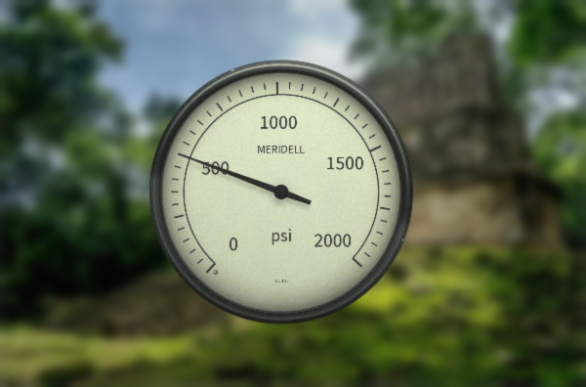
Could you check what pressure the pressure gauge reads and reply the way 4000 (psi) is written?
500 (psi)
